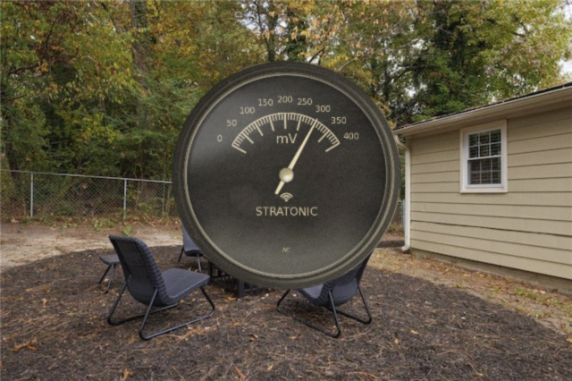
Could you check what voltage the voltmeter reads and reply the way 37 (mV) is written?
300 (mV)
